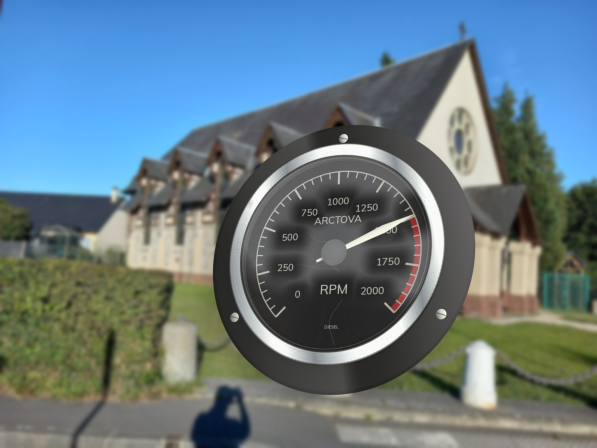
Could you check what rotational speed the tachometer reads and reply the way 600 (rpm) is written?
1500 (rpm)
